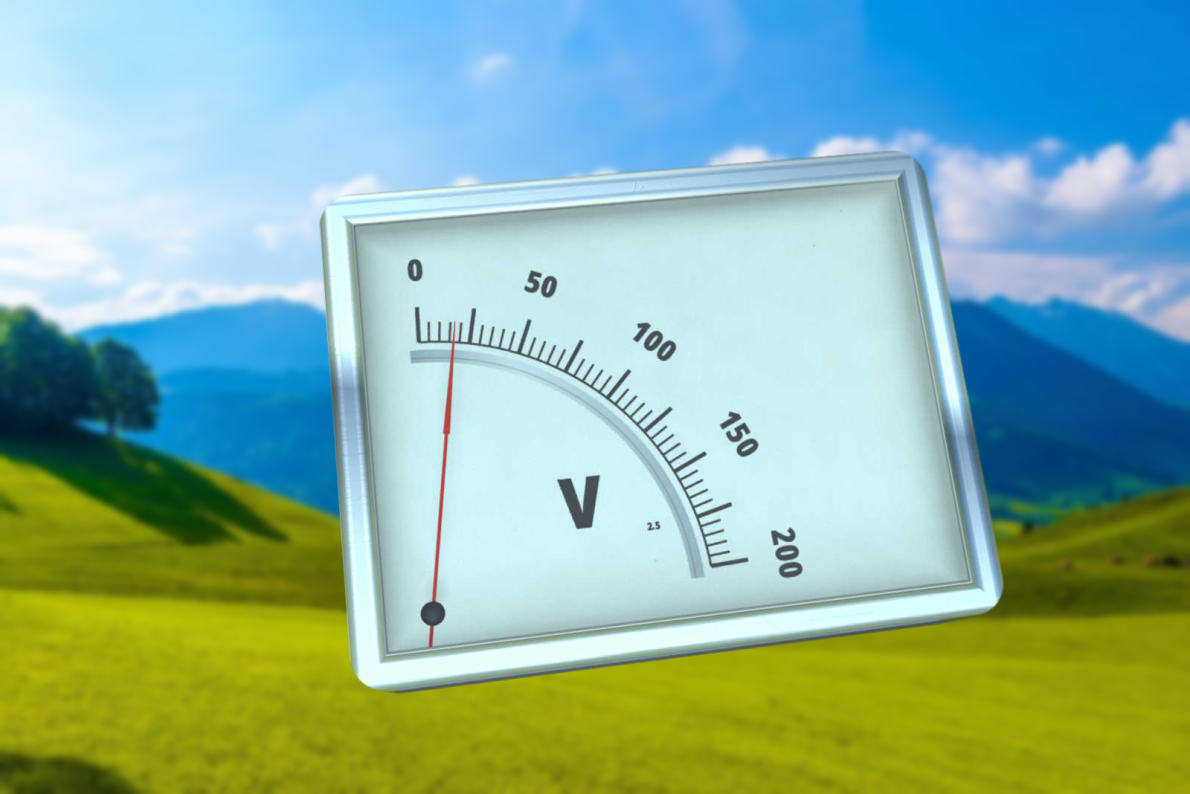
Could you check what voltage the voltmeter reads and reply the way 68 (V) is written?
17.5 (V)
